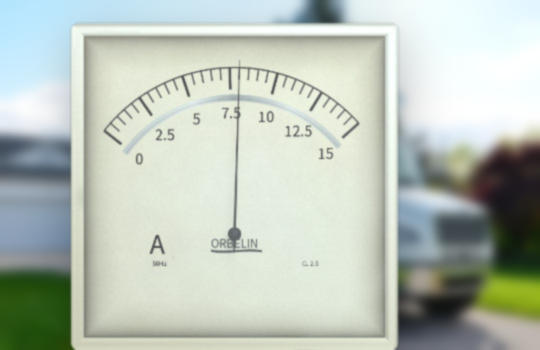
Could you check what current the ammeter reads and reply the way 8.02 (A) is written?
8 (A)
